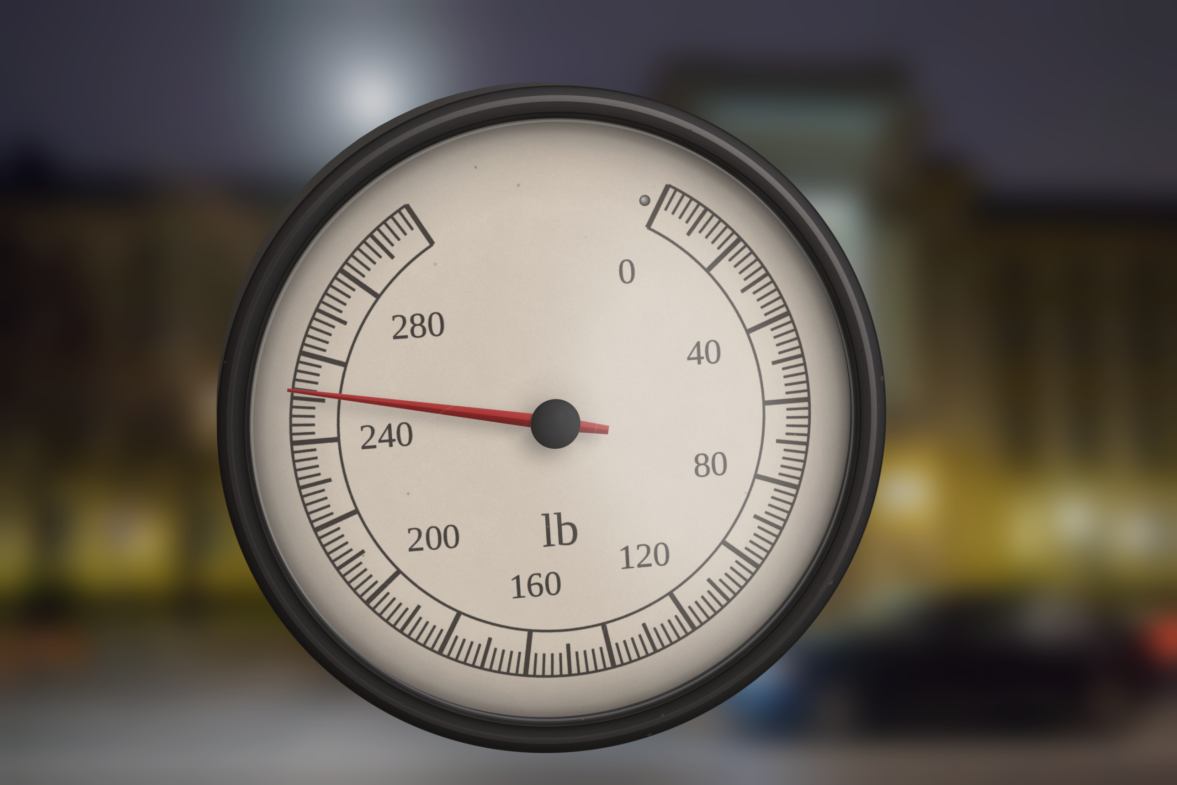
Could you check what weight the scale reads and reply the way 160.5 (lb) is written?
252 (lb)
